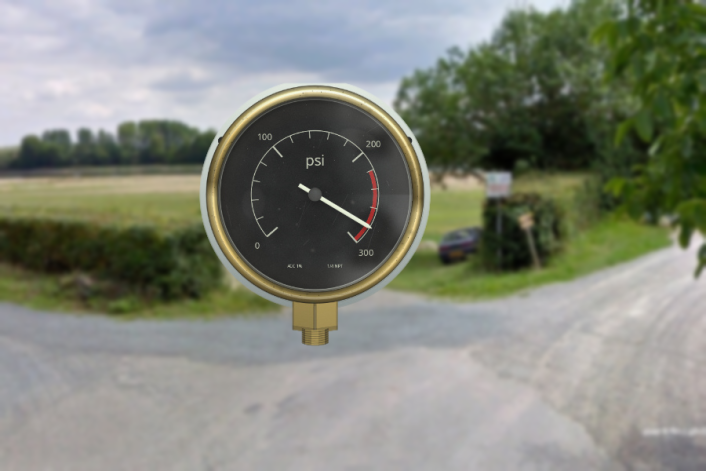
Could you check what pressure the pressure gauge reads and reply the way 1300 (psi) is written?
280 (psi)
